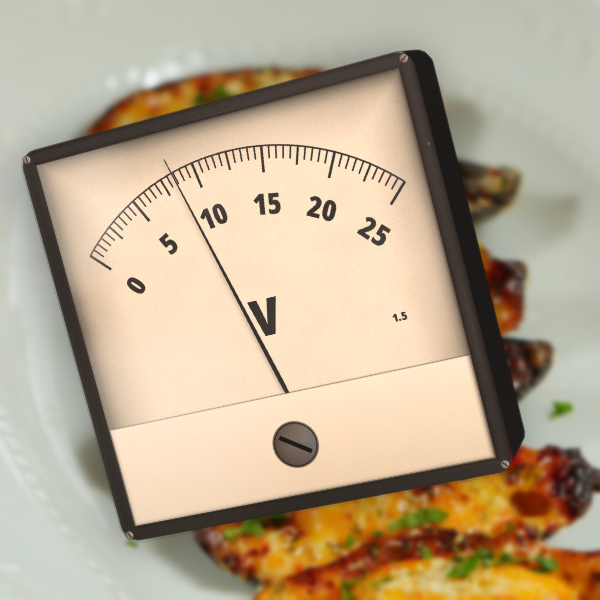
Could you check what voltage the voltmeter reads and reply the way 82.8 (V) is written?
8.5 (V)
